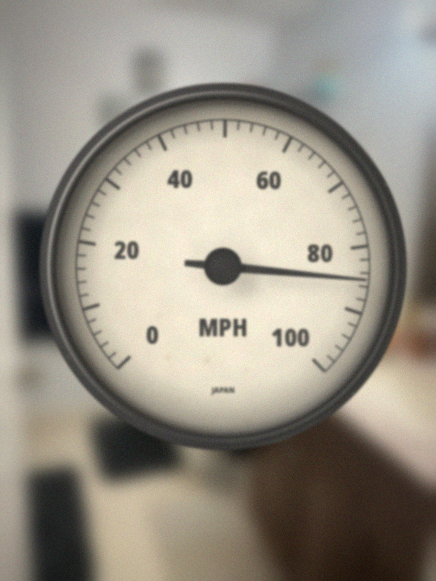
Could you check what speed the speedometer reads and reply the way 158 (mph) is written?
85 (mph)
